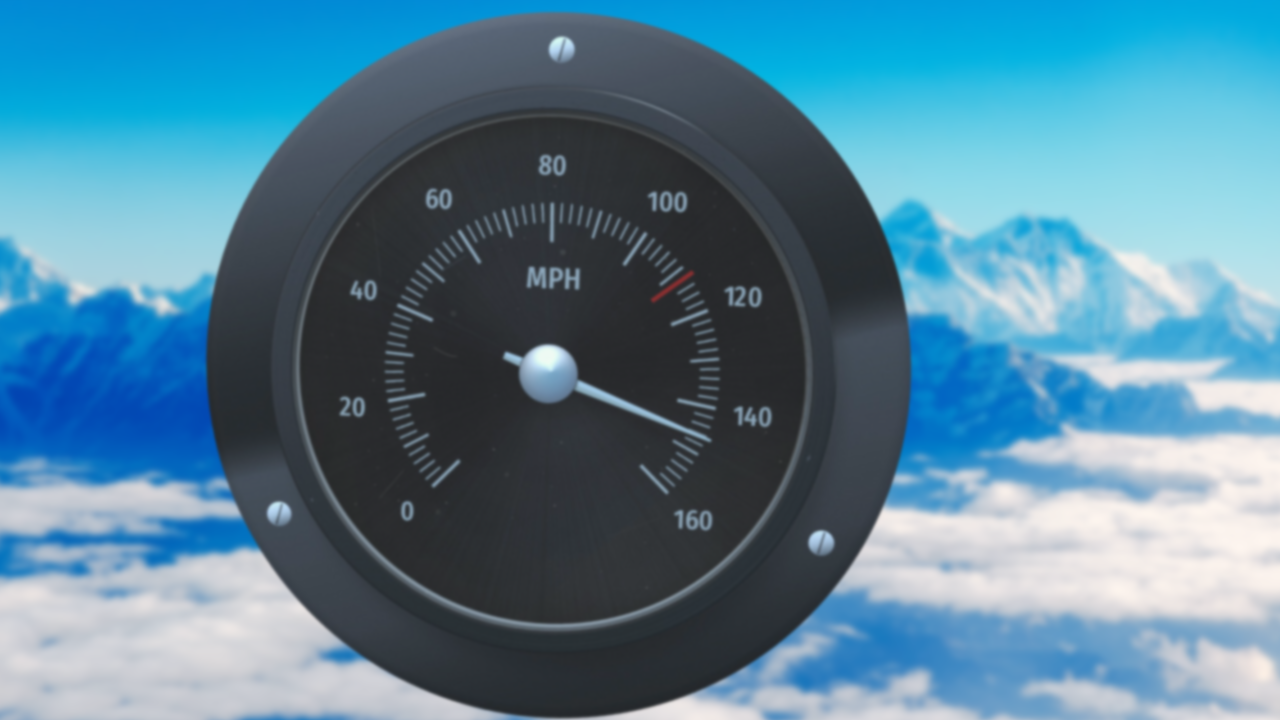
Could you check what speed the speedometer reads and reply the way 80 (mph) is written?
146 (mph)
